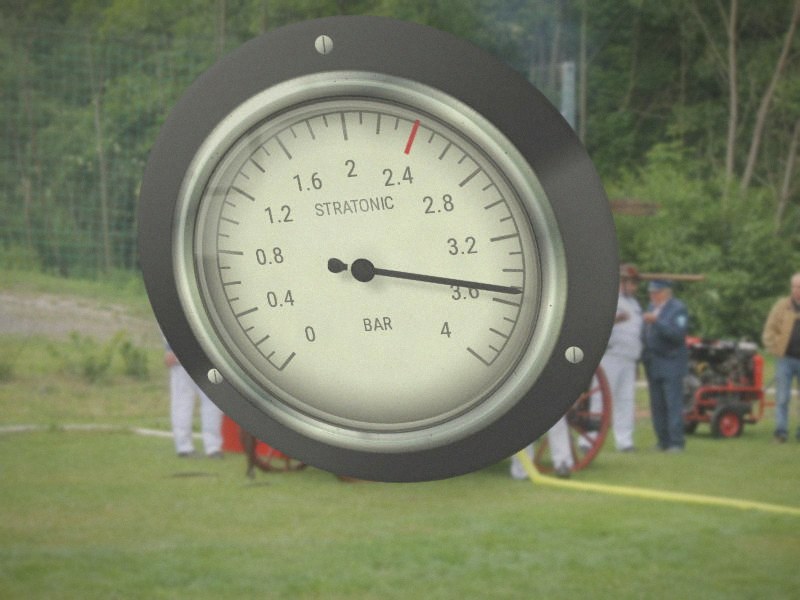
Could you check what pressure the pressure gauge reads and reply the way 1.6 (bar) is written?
3.5 (bar)
